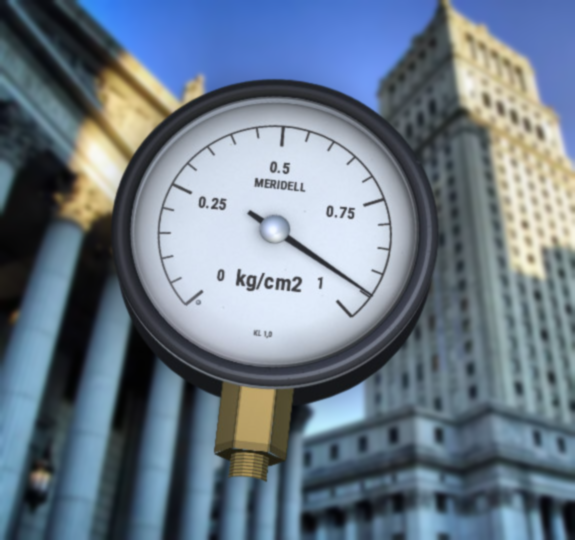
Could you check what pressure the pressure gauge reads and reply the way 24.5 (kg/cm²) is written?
0.95 (kg/cm²)
